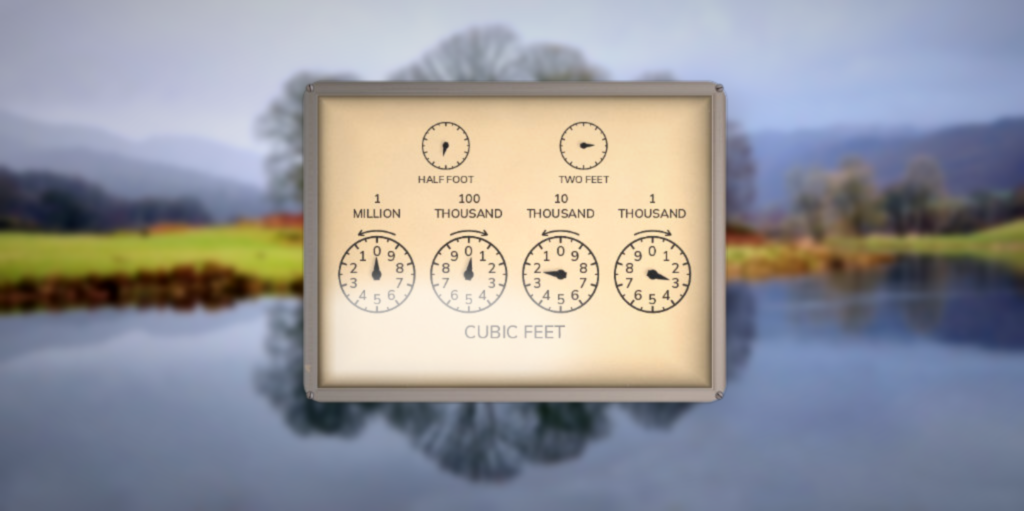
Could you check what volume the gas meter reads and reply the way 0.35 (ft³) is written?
2300 (ft³)
